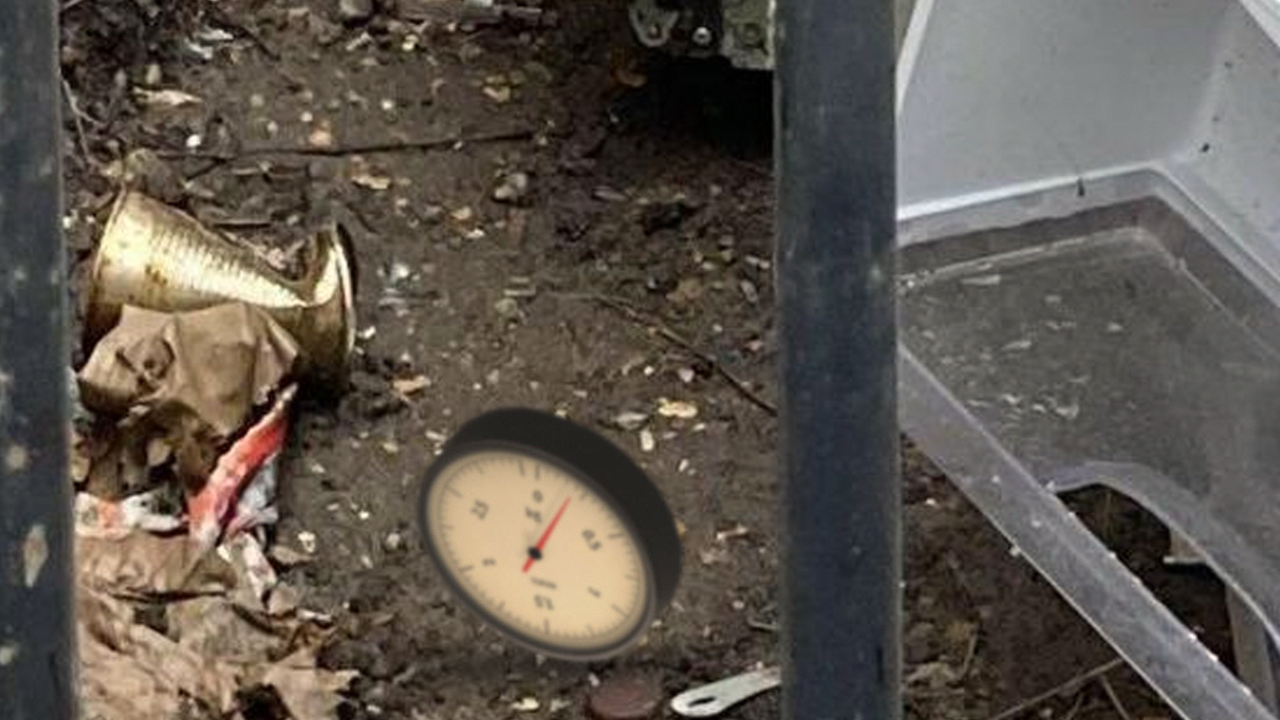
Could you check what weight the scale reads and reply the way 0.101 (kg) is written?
0.2 (kg)
